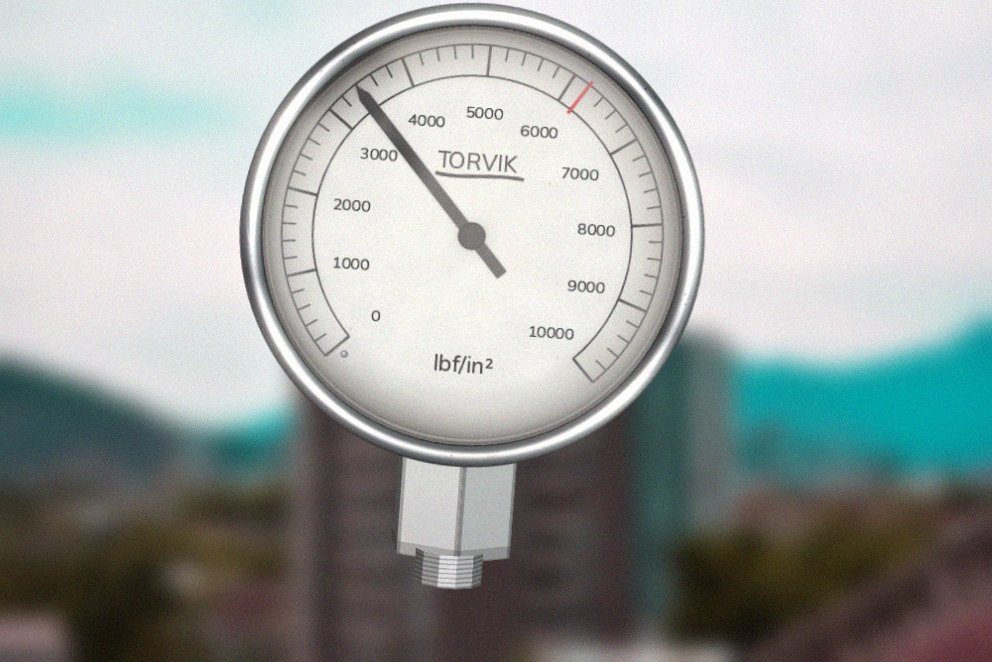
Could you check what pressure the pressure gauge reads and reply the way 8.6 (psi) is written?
3400 (psi)
